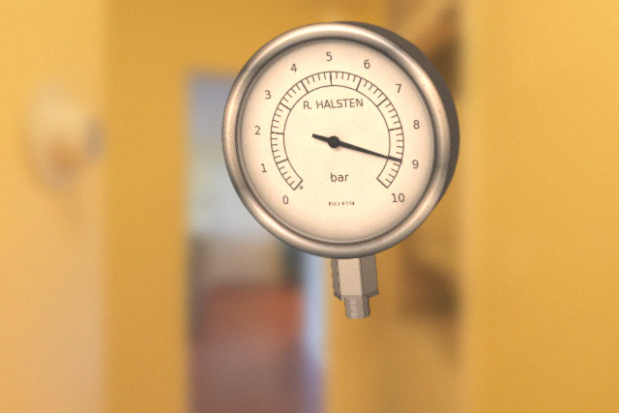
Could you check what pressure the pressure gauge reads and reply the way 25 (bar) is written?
9 (bar)
